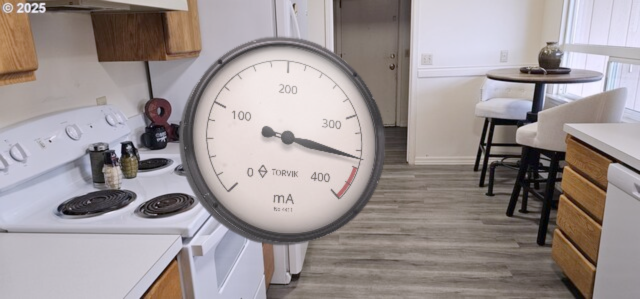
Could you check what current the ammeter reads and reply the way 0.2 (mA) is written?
350 (mA)
